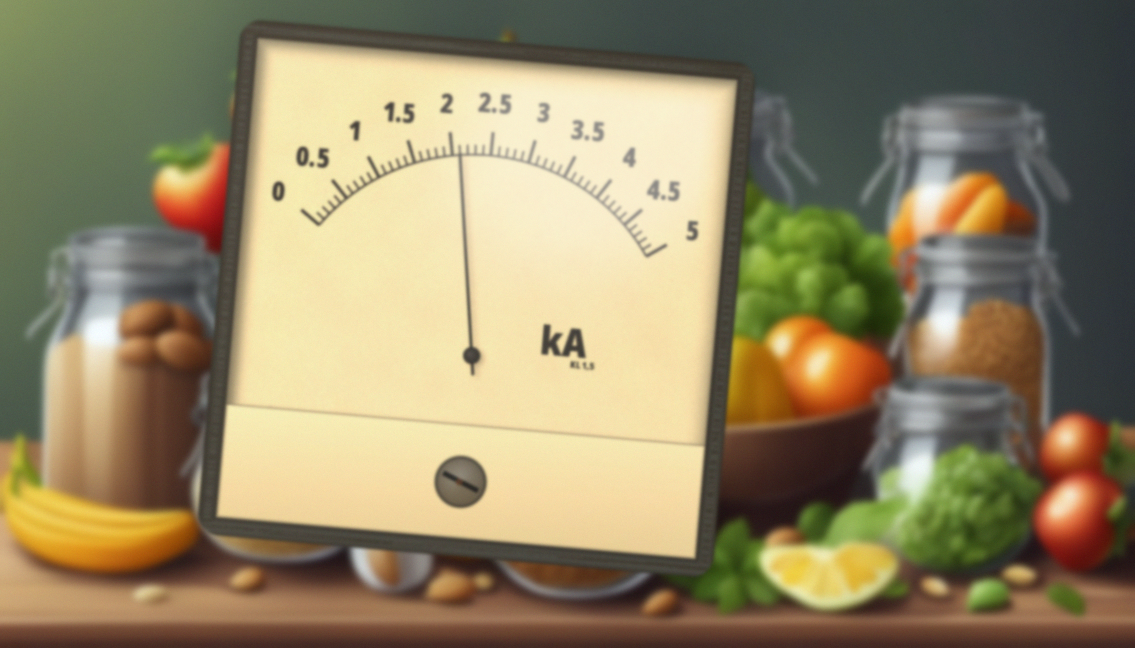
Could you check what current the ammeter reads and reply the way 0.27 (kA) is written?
2.1 (kA)
